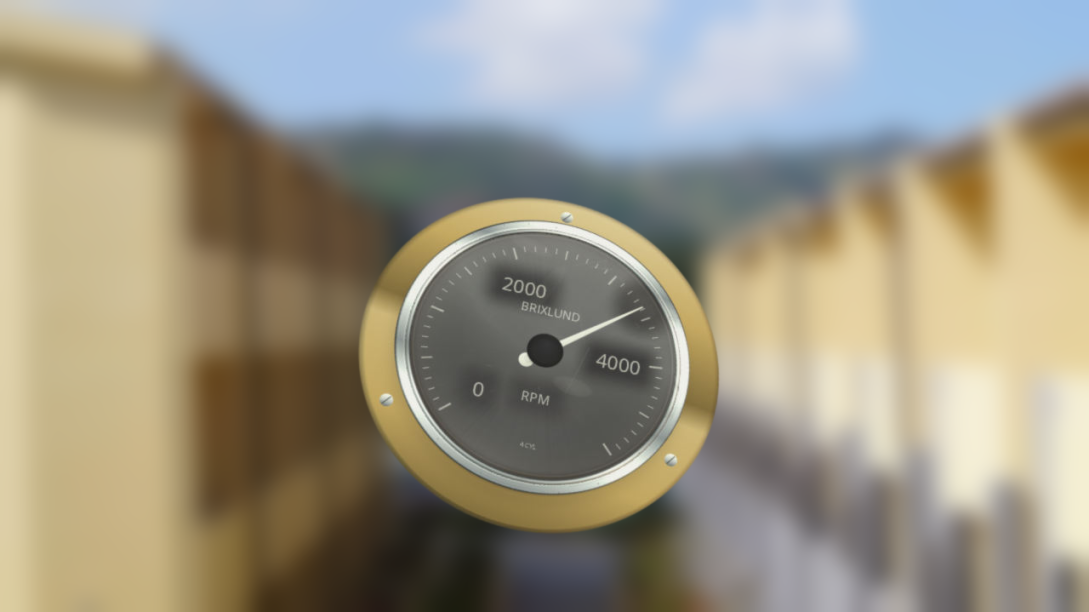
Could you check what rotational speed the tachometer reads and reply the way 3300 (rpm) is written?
3400 (rpm)
